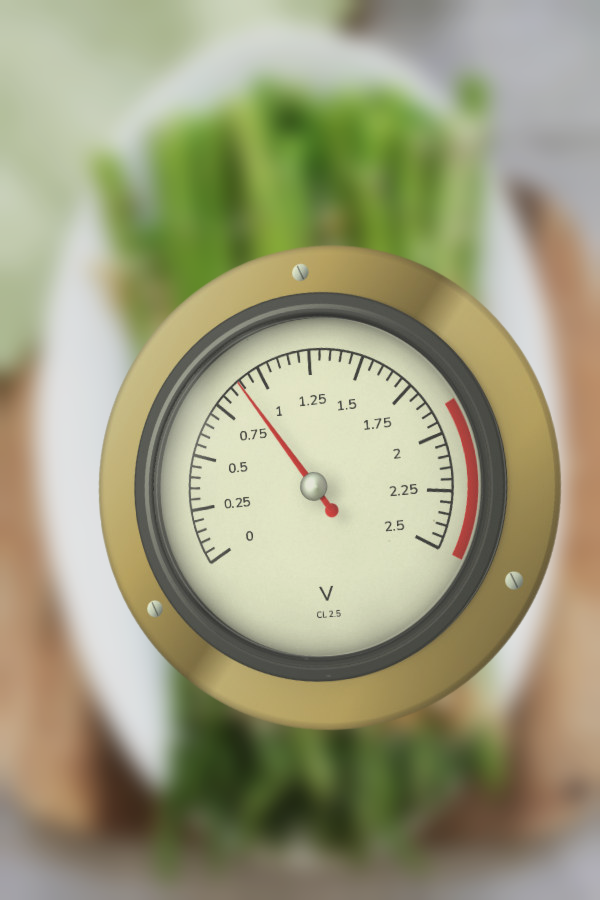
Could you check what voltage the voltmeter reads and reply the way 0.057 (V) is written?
0.9 (V)
